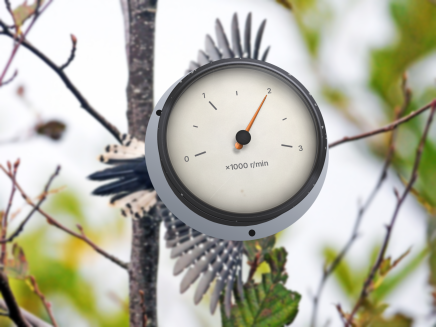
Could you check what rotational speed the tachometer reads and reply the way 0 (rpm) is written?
2000 (rpm)
